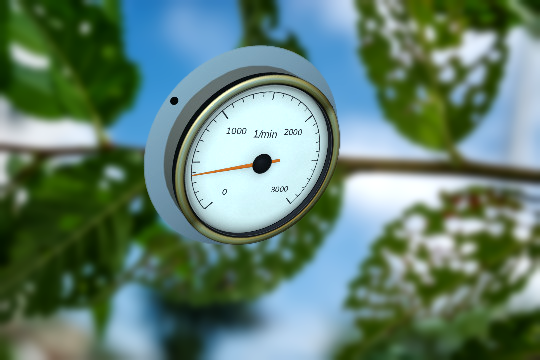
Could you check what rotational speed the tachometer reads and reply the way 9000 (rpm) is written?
400 (rpm)
